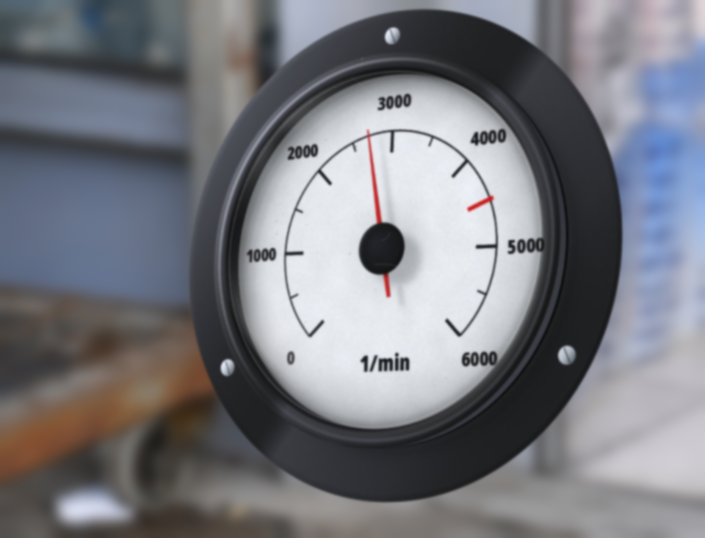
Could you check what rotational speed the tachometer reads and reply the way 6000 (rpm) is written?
2750 (rpm)
